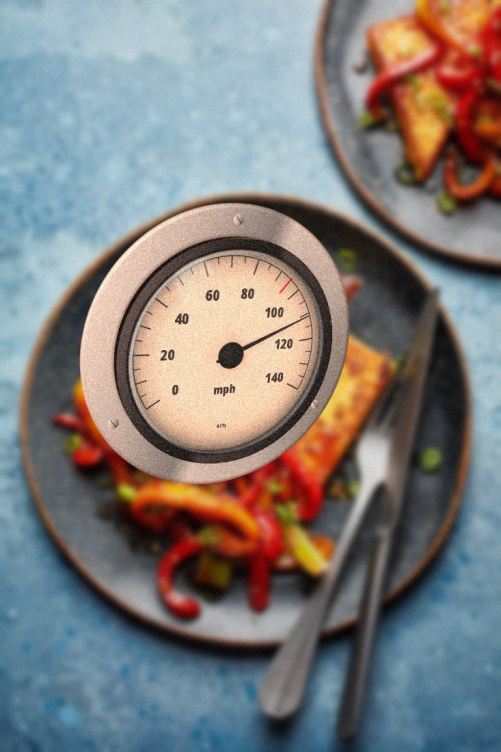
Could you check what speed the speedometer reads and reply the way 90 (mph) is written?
110 (mph)
